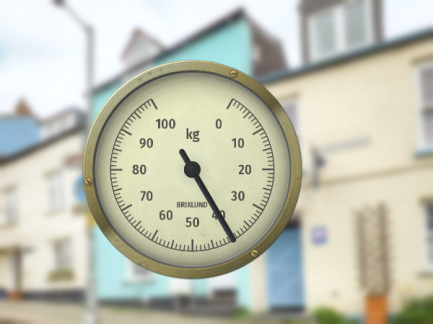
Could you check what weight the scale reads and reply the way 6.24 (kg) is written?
40 (kg)
